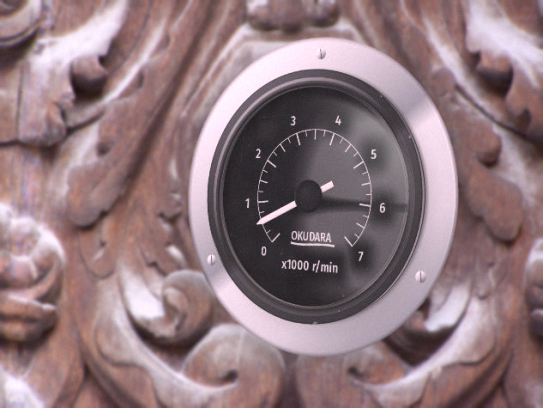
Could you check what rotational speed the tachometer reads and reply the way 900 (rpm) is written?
500 (rpm)
